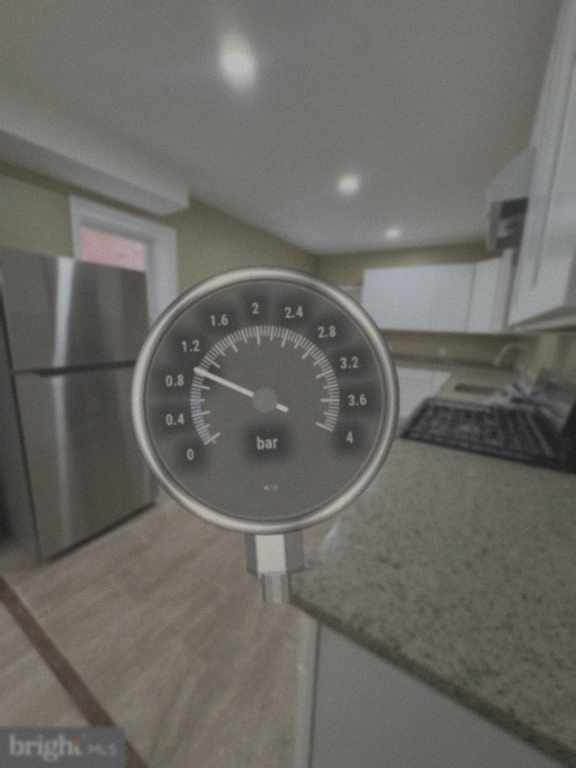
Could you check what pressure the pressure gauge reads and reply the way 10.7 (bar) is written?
1 (bar)
